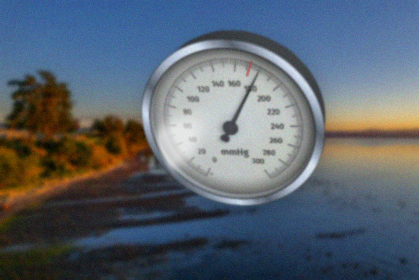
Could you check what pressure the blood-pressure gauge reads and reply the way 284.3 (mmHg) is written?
180 (mmHg)
